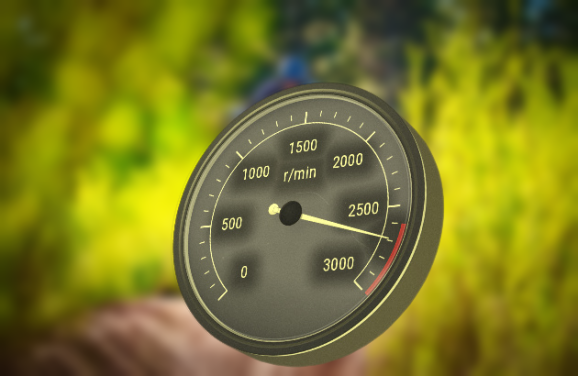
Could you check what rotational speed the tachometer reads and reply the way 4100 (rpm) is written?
2700 (rpm)
